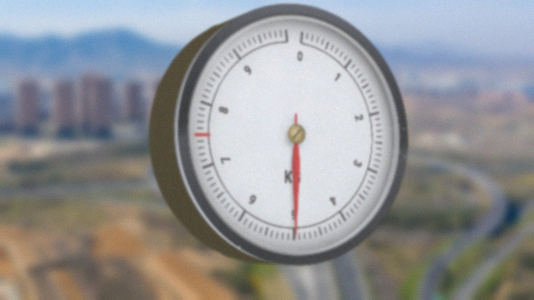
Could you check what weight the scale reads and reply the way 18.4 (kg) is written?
5 (kg)
